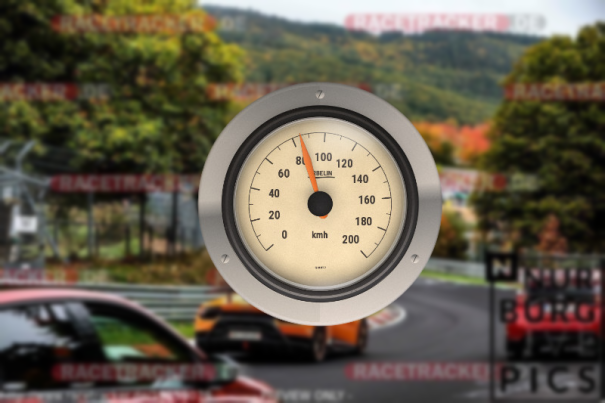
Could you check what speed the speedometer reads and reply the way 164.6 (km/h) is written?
85 (km/h)
